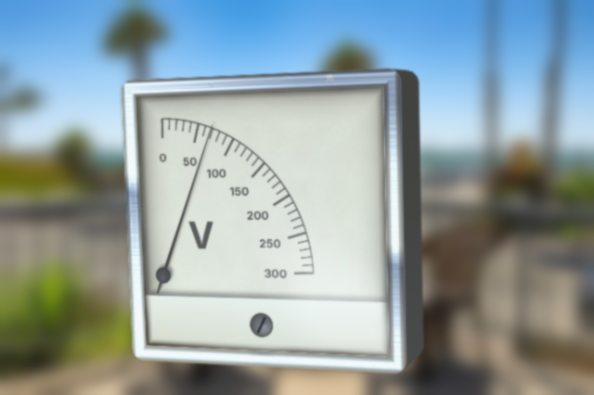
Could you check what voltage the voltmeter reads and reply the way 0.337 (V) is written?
70 (V)
